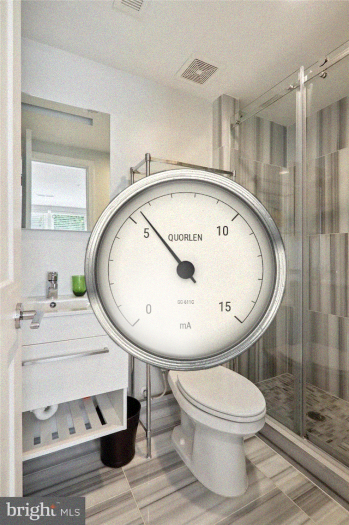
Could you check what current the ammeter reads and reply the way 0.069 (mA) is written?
5.5 (mA)
